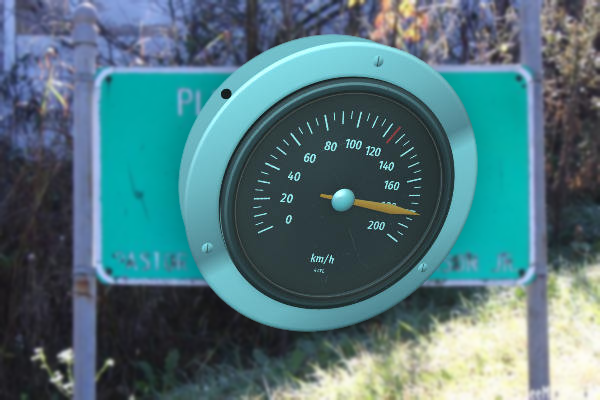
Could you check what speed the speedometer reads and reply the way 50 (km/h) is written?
180 (km/h)
